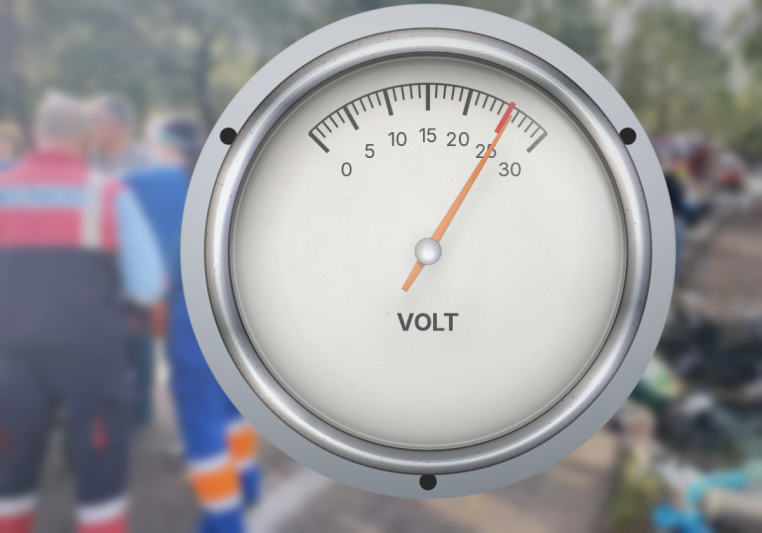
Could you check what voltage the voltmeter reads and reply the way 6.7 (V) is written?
25.5 (V)
